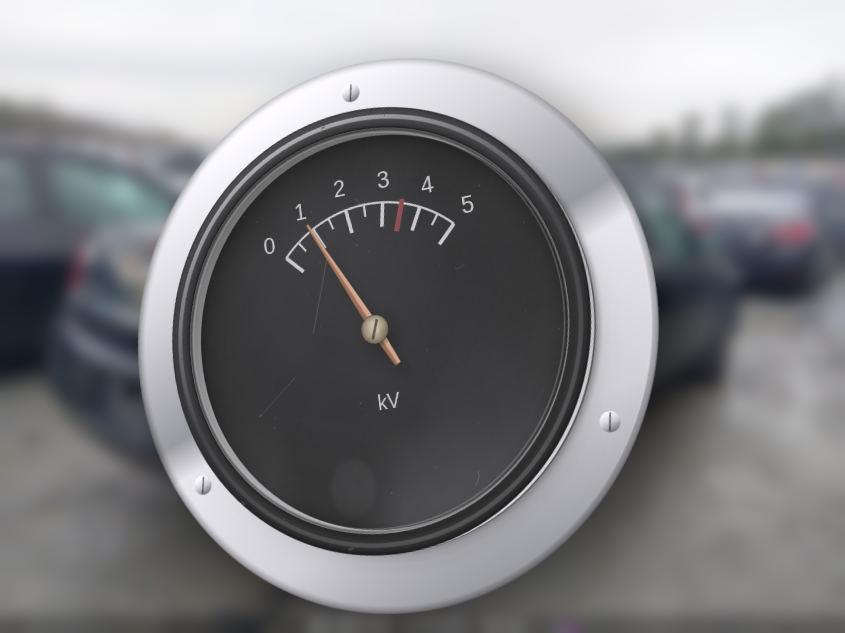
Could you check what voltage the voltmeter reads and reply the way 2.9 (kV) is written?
1 (kV)
